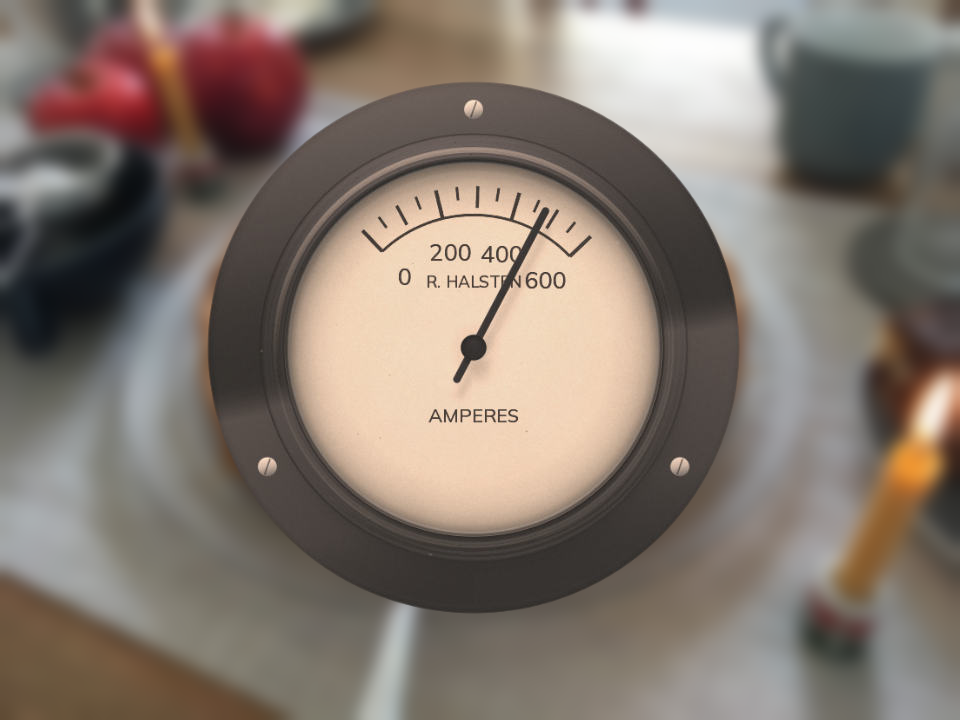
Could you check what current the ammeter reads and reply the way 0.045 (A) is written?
475 (A)
